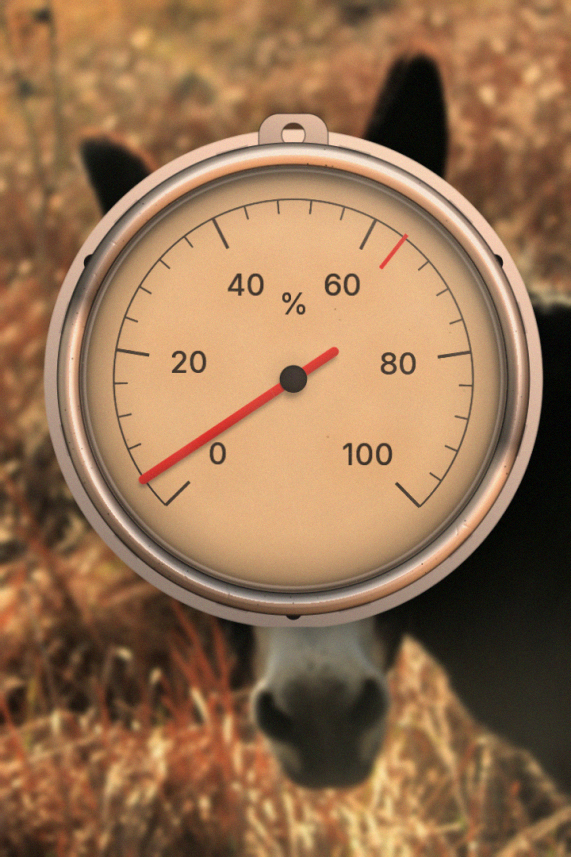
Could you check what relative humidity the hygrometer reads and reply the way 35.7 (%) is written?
4 (%)
